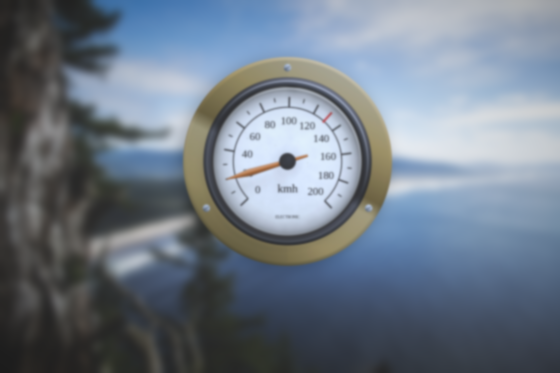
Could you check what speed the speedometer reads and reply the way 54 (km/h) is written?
20 (km/h)
